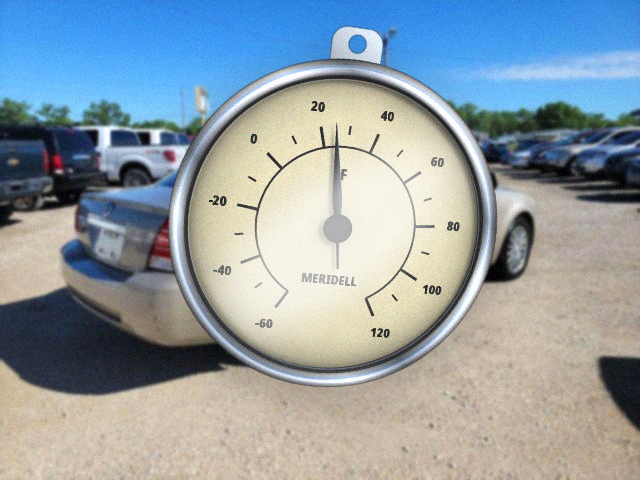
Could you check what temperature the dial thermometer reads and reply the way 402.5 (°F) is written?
25 (°F)
